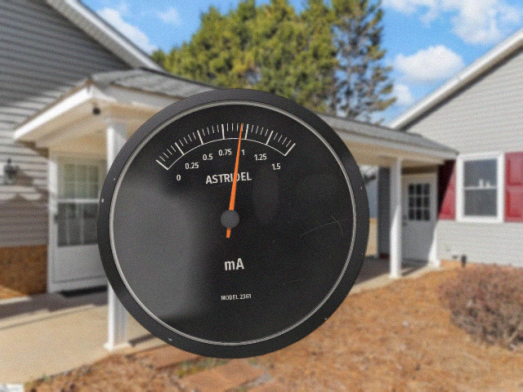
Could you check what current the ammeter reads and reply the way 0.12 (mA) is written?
0.95 (mA)
